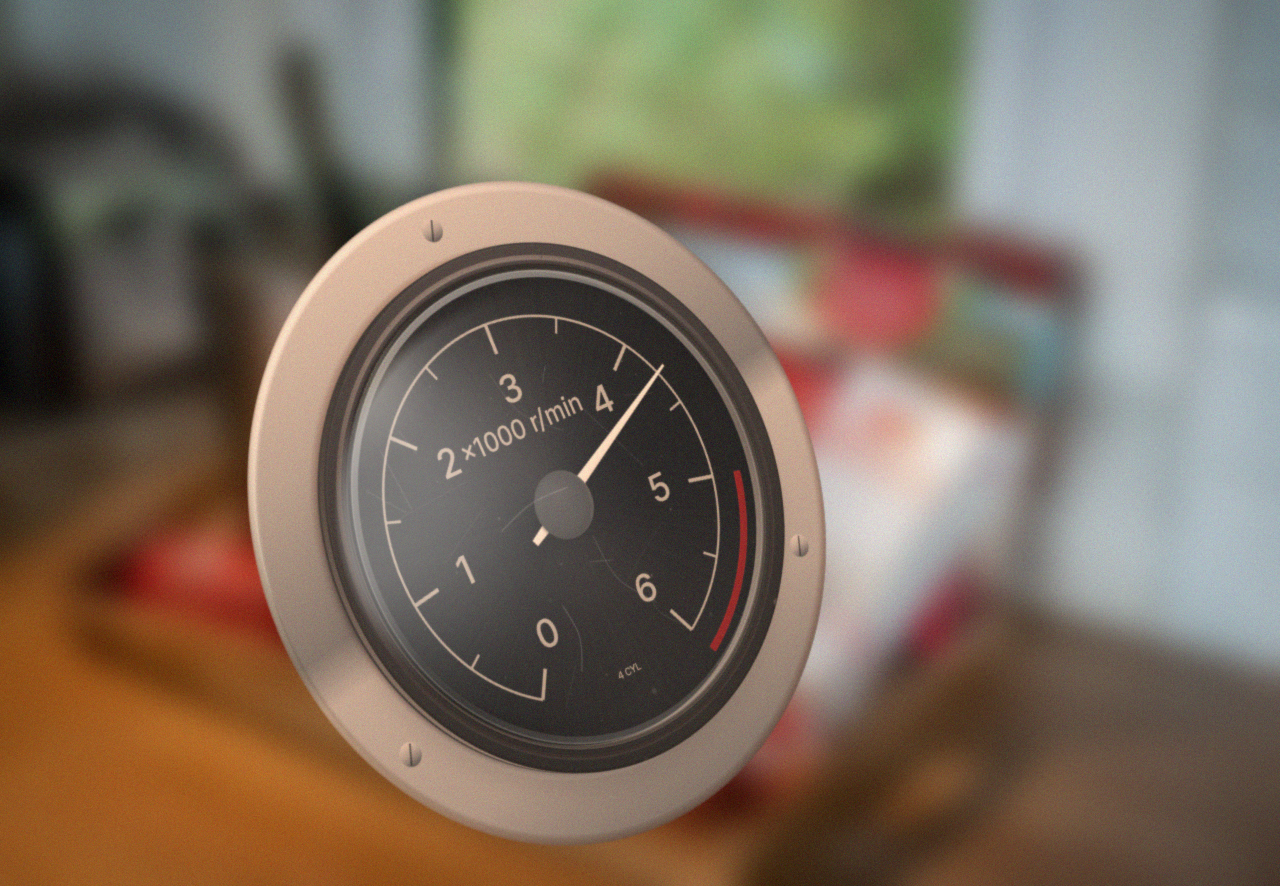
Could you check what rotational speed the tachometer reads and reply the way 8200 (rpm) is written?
4250 (rpm)
